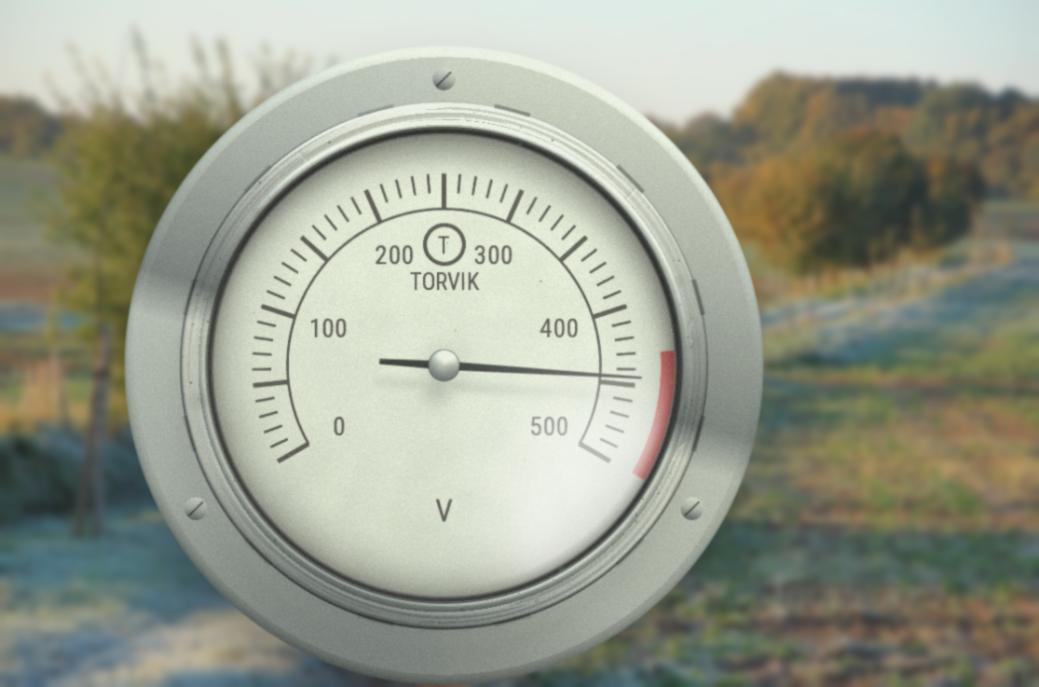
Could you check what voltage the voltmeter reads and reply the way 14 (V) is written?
445 (V)
